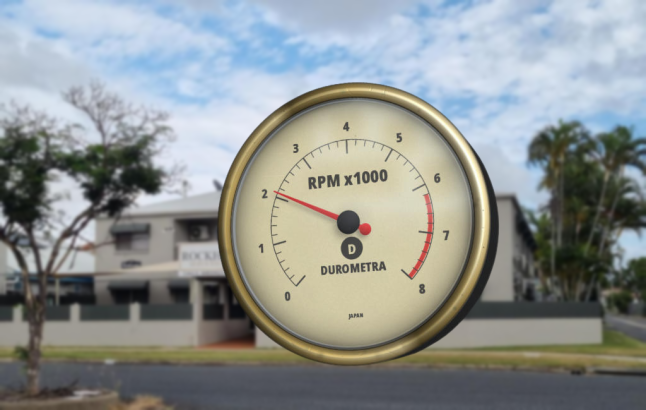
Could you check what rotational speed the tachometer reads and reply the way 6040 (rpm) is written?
2100 (rpm)
